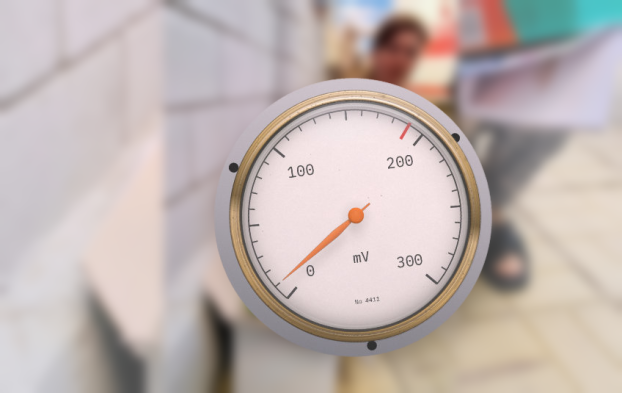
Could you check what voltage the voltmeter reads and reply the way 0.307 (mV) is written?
10 (mV)
